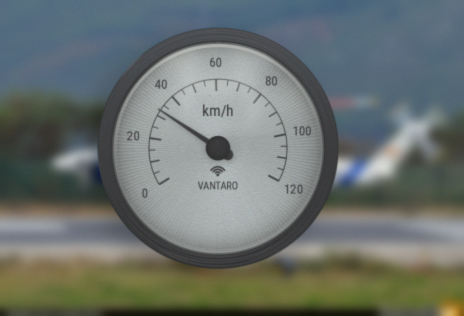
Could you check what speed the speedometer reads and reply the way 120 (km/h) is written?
32.5 (km/h)
